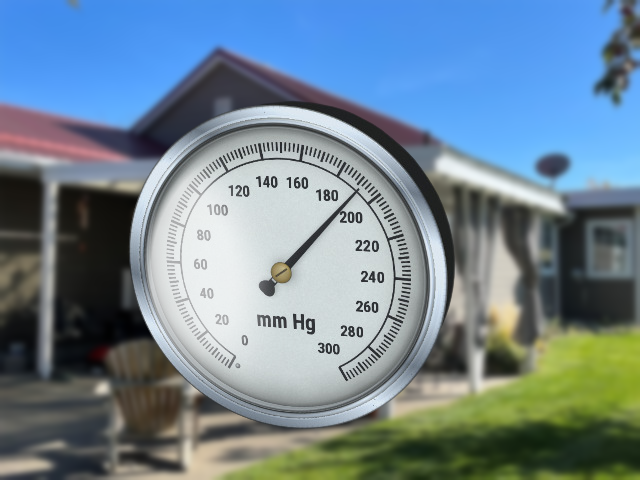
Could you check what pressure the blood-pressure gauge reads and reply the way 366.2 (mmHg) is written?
192 (mmHg)
